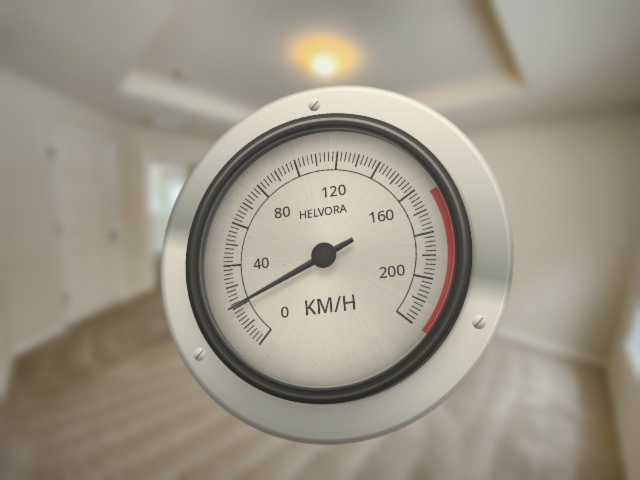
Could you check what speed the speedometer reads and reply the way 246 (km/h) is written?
20 (km/h)
